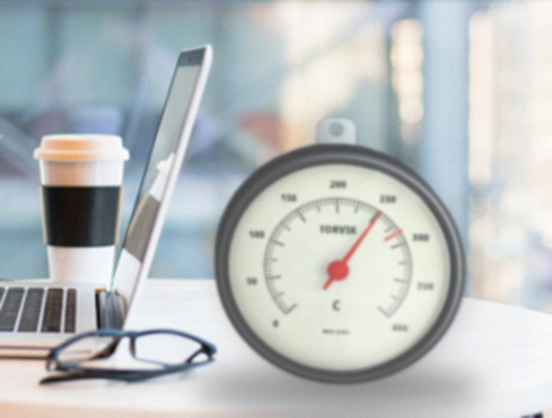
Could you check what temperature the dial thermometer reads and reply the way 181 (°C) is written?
250 (°C)
